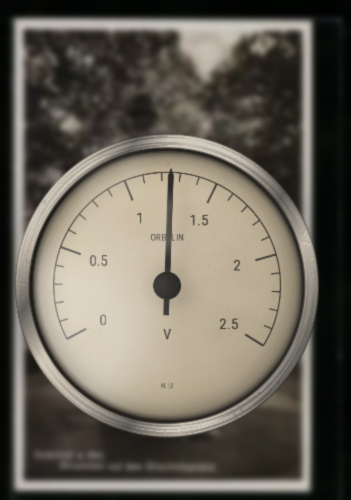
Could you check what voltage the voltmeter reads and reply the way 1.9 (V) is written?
1.25 (V)
